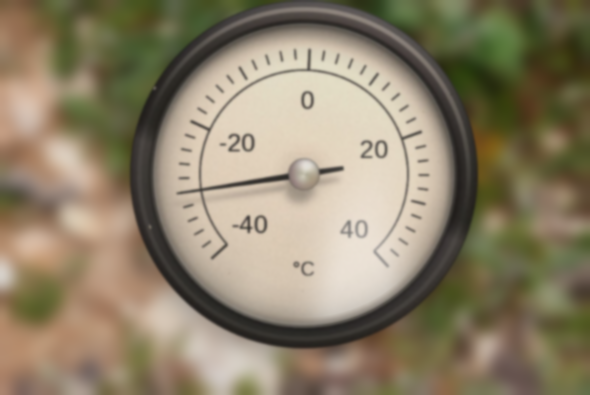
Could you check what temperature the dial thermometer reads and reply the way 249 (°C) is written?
-30 (°C)
